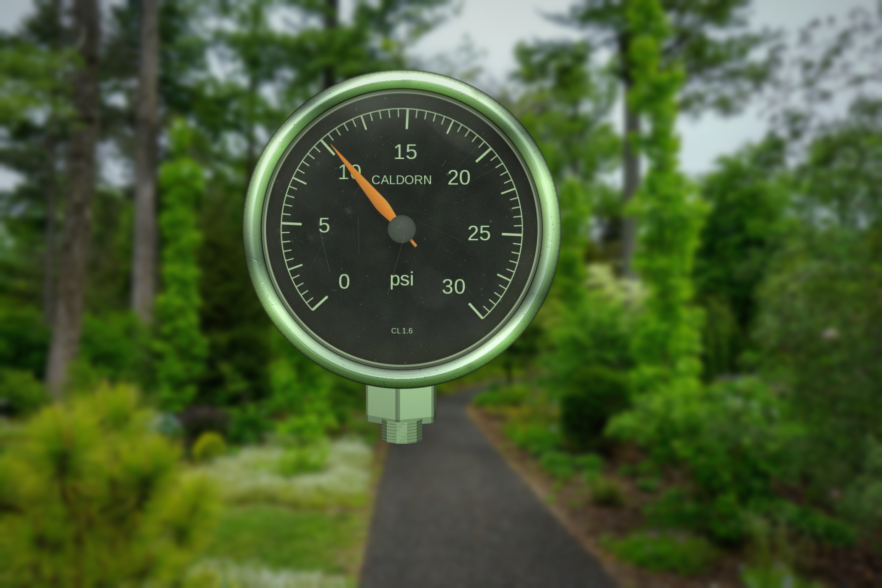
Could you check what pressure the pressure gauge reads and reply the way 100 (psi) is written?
10.25 (psi)
